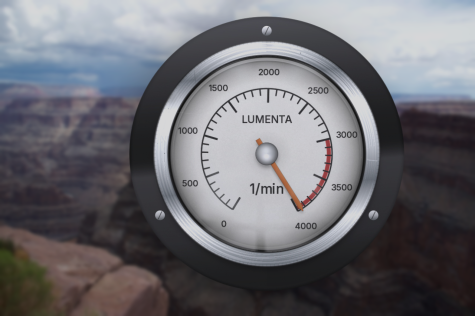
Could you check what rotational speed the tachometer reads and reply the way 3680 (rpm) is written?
3950 (rpm)
